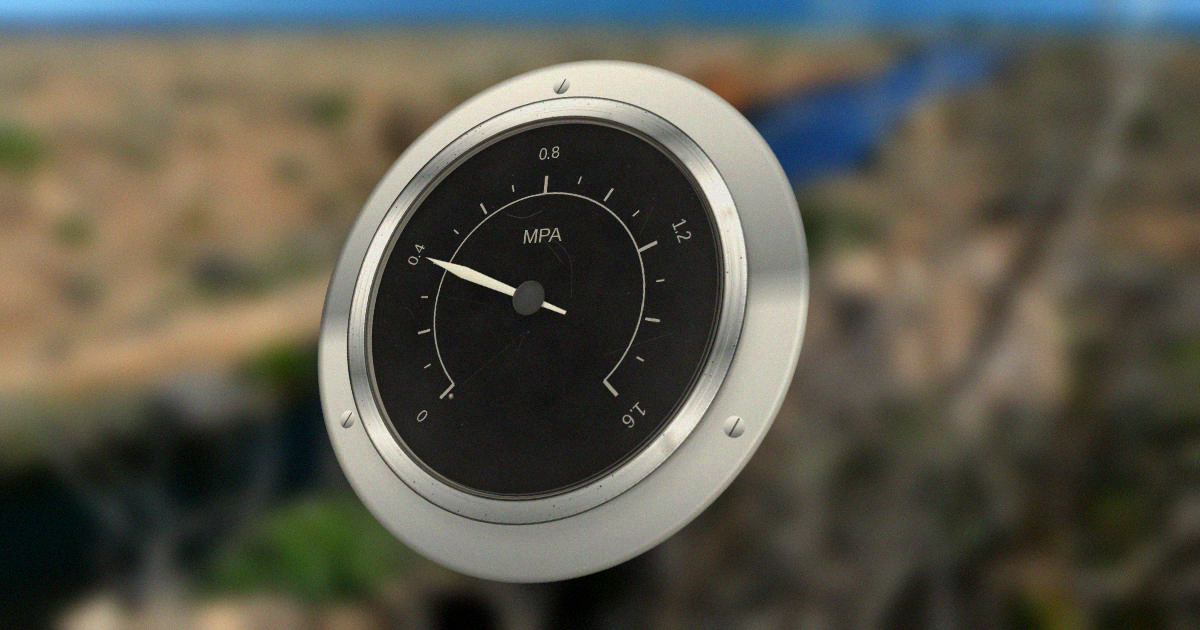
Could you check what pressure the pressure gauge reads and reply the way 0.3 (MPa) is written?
0.4 (MPa)
